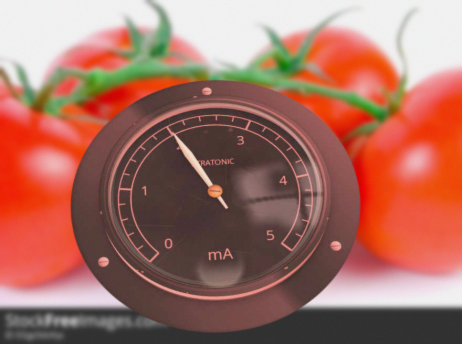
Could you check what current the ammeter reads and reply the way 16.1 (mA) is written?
2 (mA)
